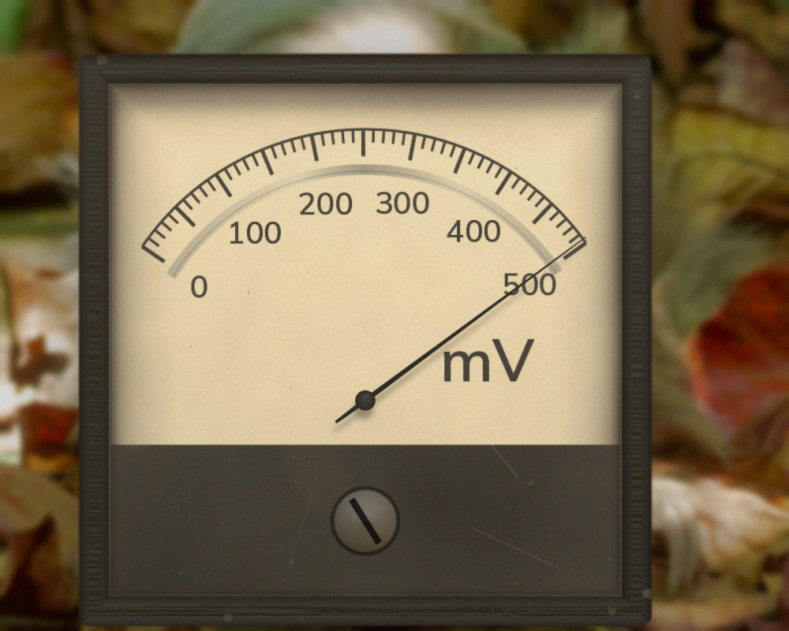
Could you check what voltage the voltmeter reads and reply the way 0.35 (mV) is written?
495 (mV)
